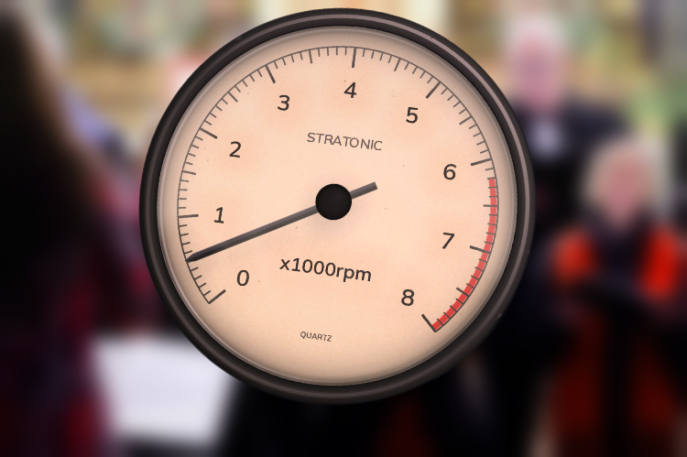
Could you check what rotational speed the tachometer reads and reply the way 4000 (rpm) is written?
500 (rpm)
